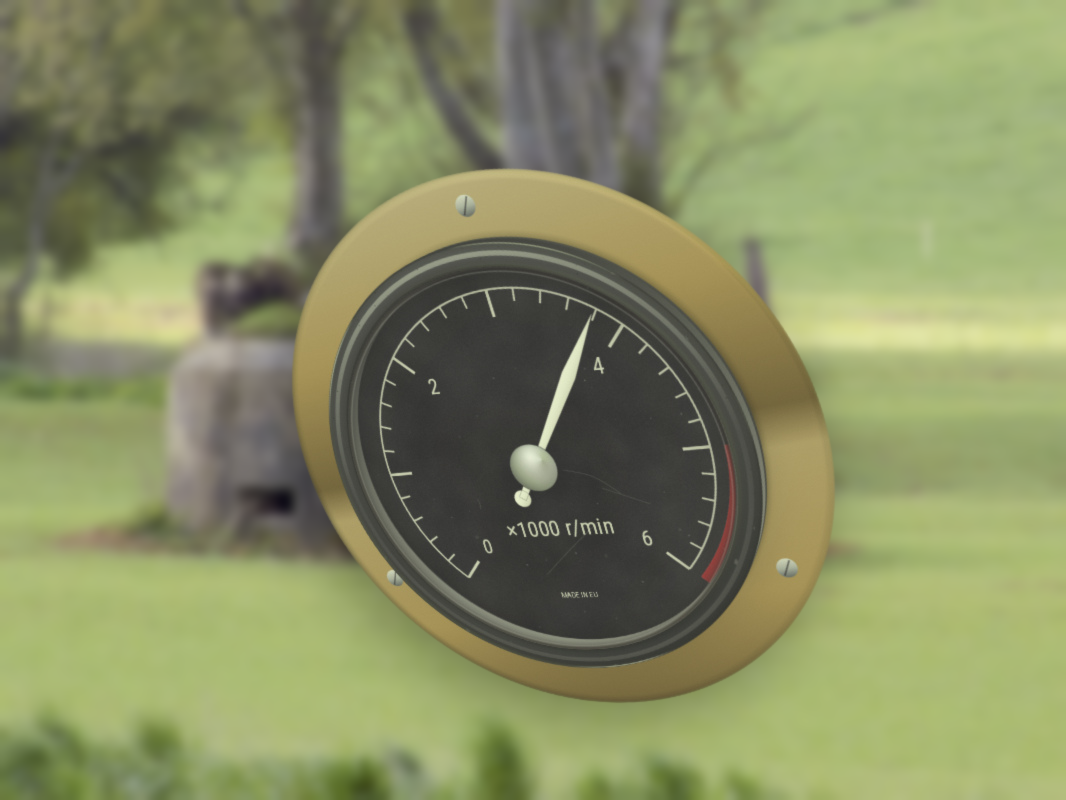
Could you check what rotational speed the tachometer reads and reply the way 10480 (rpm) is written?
3800 (rpm)
